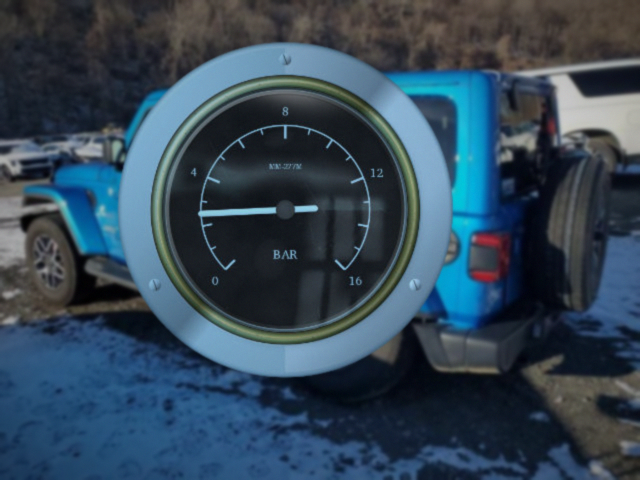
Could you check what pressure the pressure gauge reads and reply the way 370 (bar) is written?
2.5 (bar)
